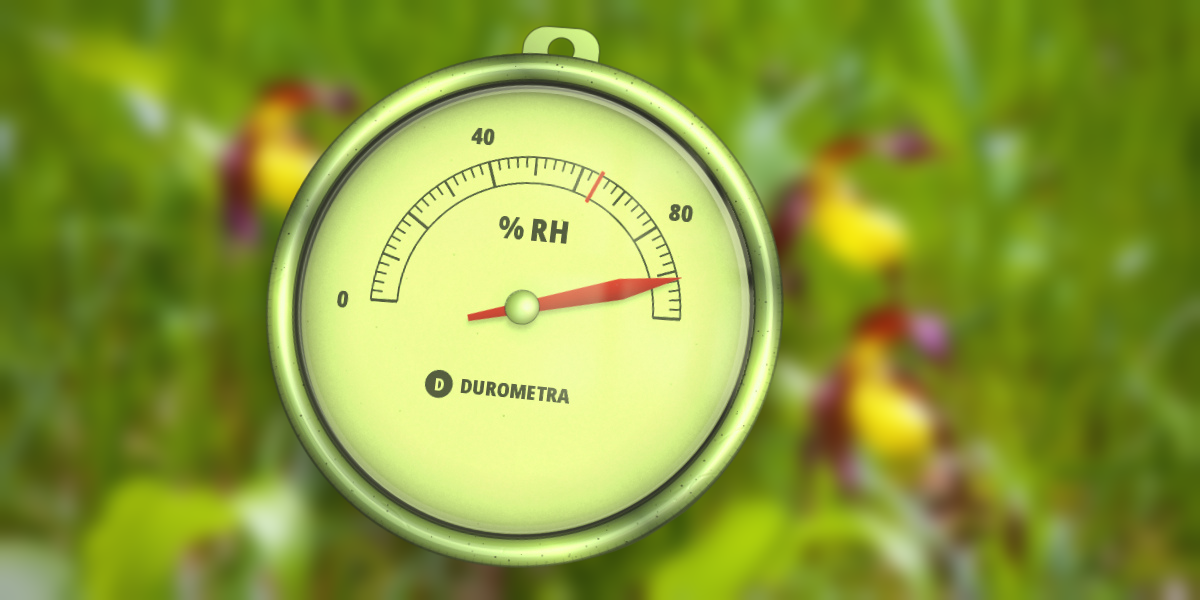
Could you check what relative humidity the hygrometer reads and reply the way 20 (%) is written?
92 (%)
